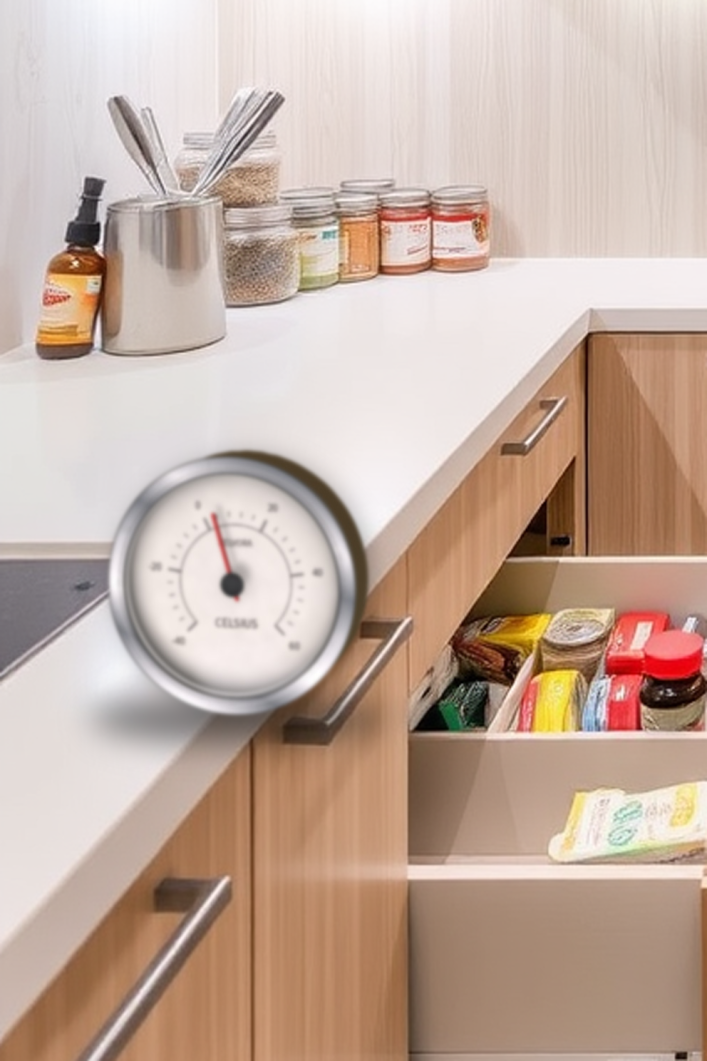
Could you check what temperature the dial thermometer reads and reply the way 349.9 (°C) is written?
4 (°C)
